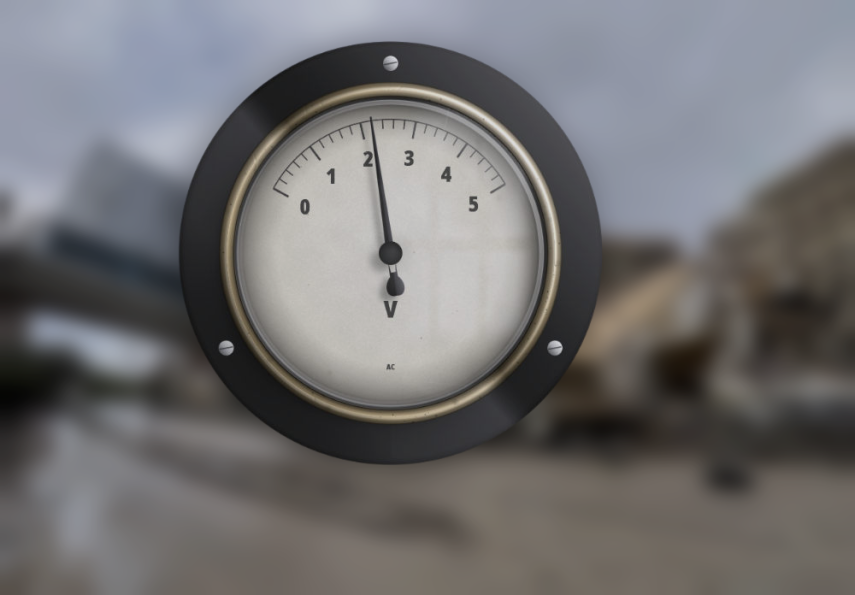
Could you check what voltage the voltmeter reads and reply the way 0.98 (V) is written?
2.2 (V)
